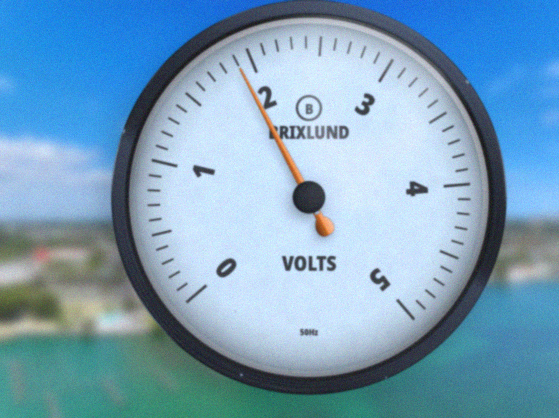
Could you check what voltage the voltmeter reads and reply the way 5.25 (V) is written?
1.9 (V)
